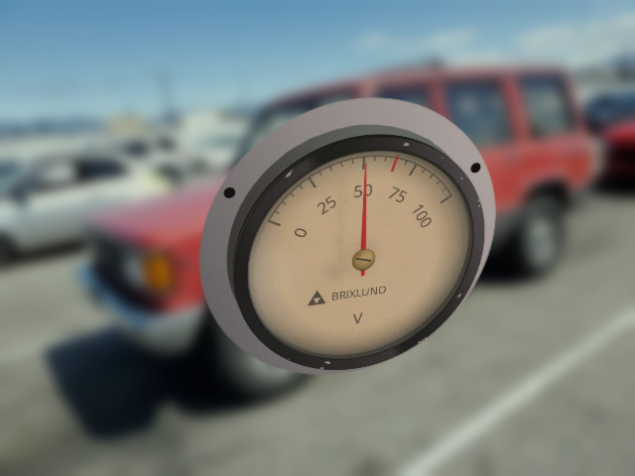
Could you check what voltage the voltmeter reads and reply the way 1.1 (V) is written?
50 (V)
